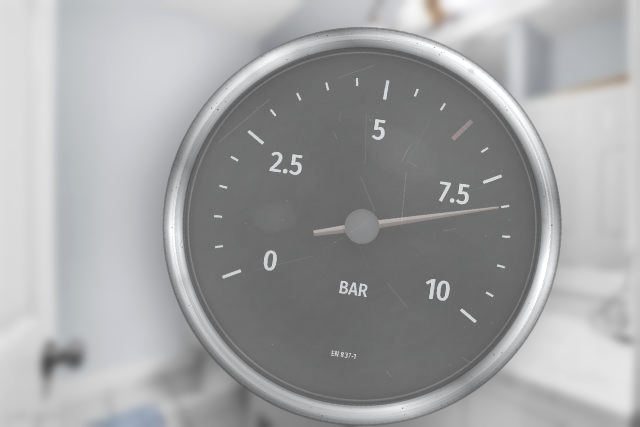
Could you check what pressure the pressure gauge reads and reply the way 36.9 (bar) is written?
8 (bar)
